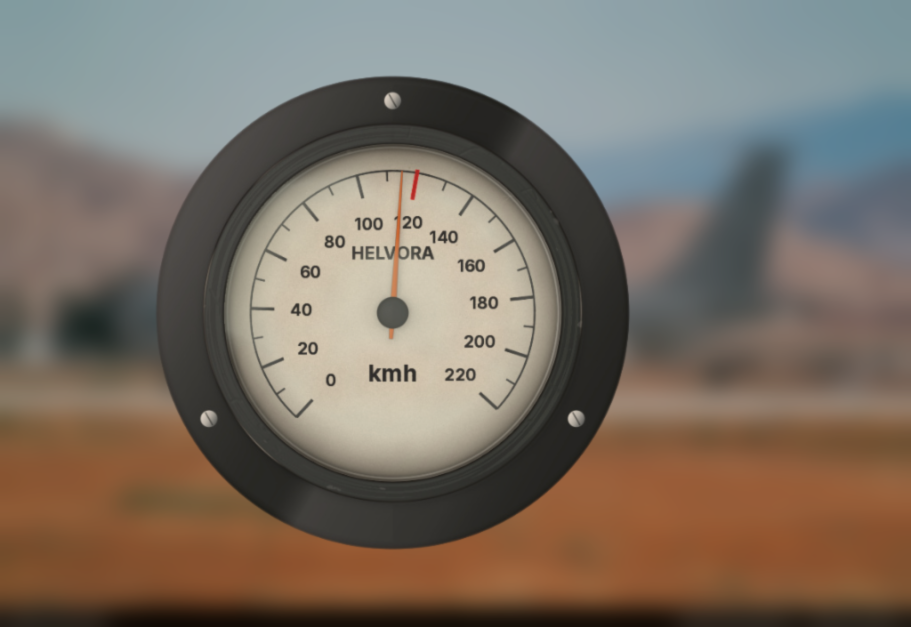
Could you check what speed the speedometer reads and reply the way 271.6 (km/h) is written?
115 (km/h)
